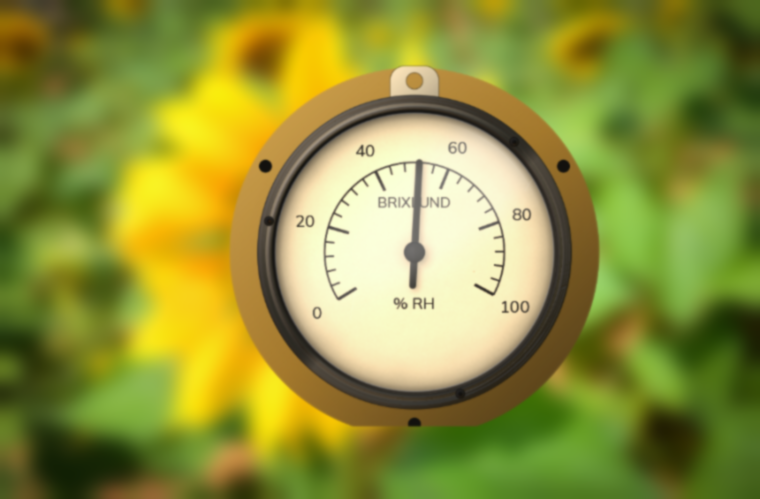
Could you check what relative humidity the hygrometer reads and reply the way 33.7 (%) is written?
52 (%)
